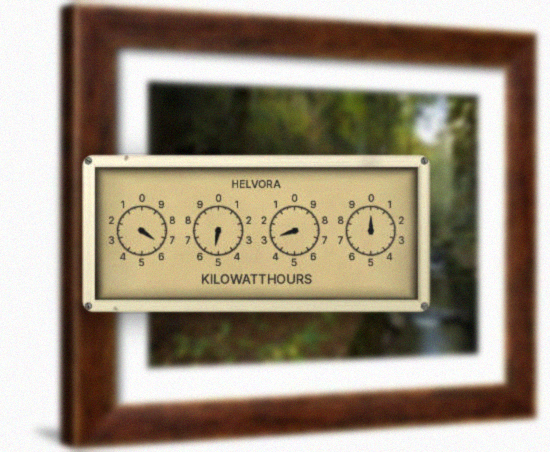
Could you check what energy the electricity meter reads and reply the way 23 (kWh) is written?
6530 (kWh)
